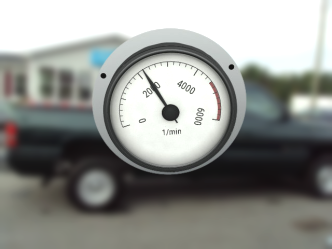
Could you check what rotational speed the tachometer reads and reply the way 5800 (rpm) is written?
2200 (rpm)
